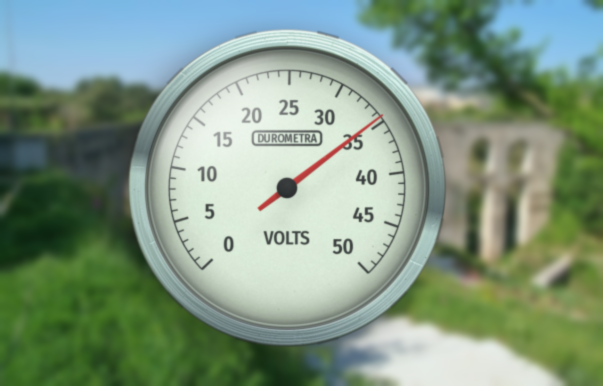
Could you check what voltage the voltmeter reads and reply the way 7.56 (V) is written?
34.5 (V)
